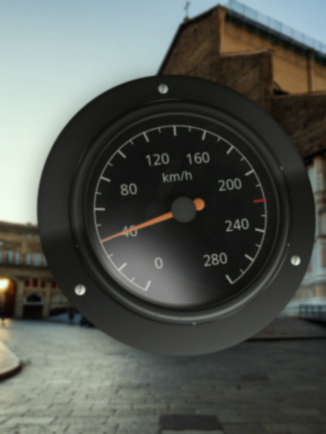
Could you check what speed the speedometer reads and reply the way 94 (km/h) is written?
40 (km/h)
